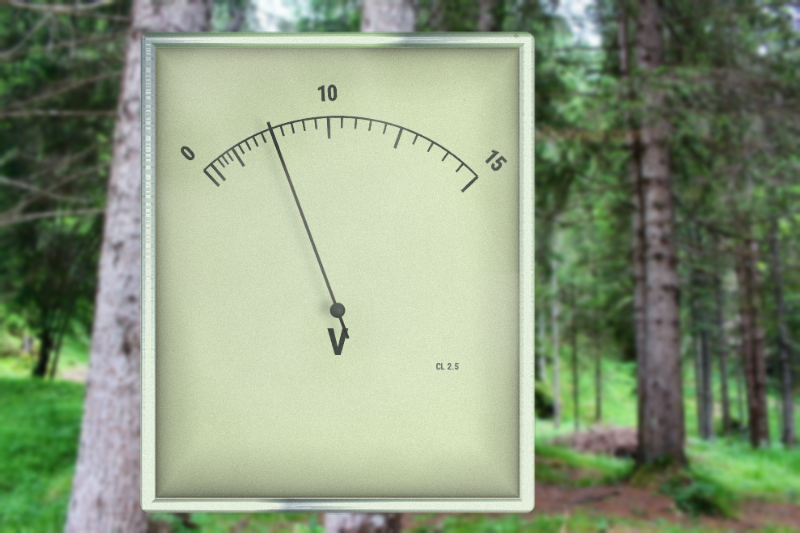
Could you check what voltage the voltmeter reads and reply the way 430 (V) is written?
7.5 (V)
